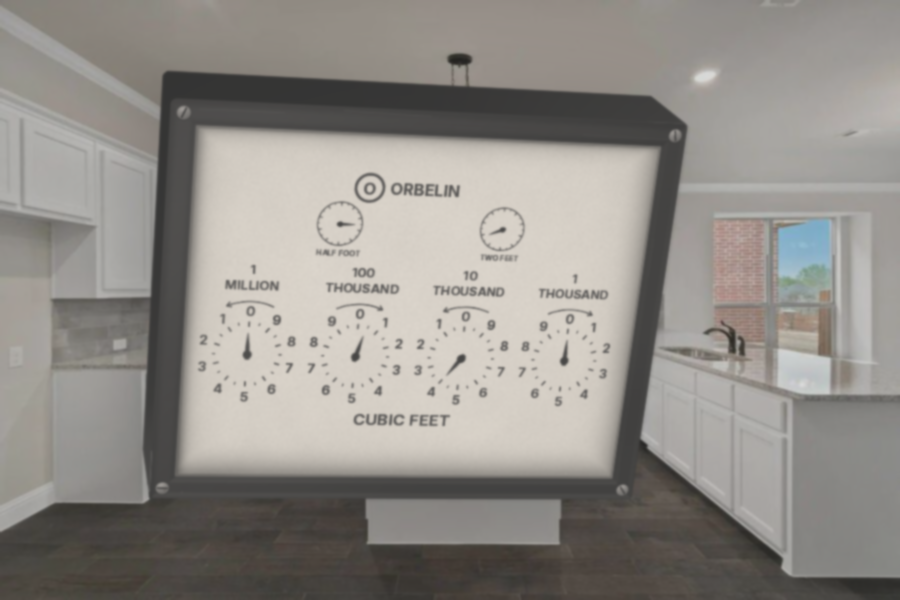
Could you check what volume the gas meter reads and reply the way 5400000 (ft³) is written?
4000 (ft³)
